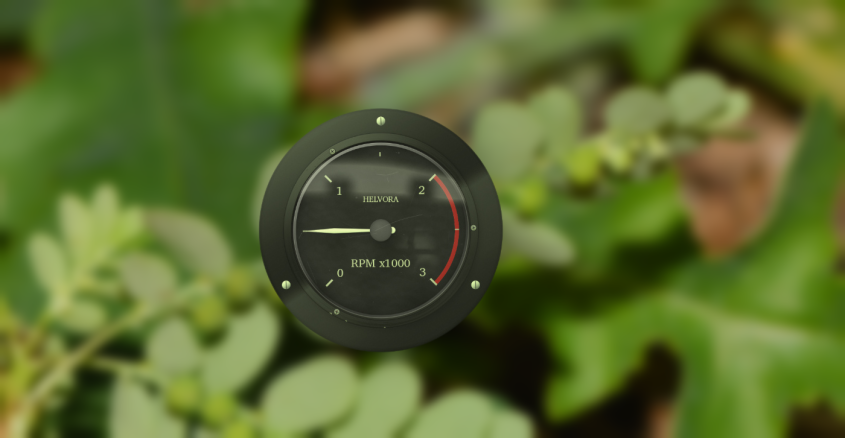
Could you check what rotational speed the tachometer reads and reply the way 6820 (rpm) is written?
500 (rpm)
